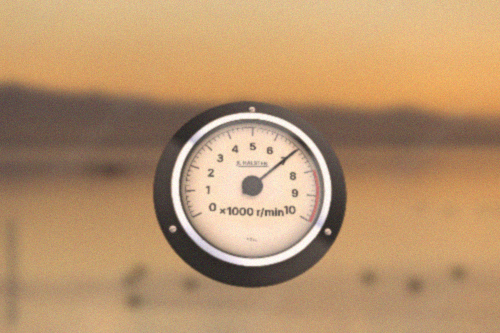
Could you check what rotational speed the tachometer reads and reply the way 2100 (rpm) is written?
7000 (rpm)
